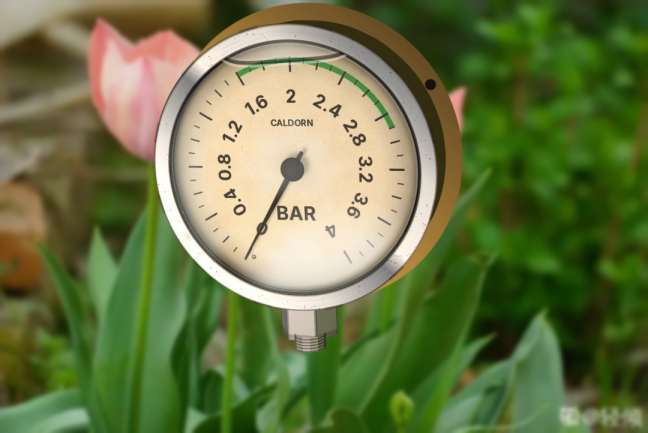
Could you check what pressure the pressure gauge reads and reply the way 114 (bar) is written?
0 (bar)
